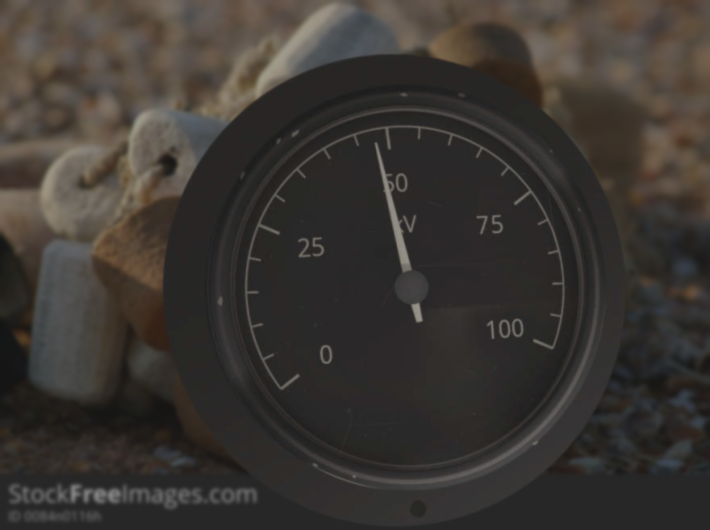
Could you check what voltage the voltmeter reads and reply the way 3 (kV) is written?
47.5 (kV)
